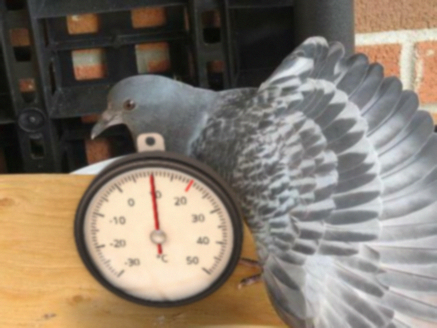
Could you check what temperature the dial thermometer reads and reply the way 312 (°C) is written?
10 (°C)
